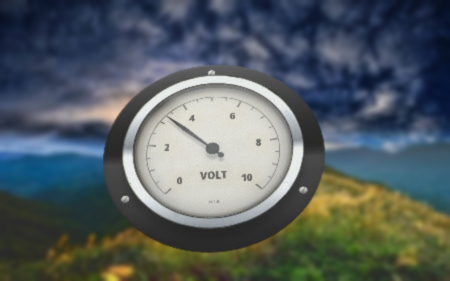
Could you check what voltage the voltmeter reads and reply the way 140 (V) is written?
3.25 (V)
